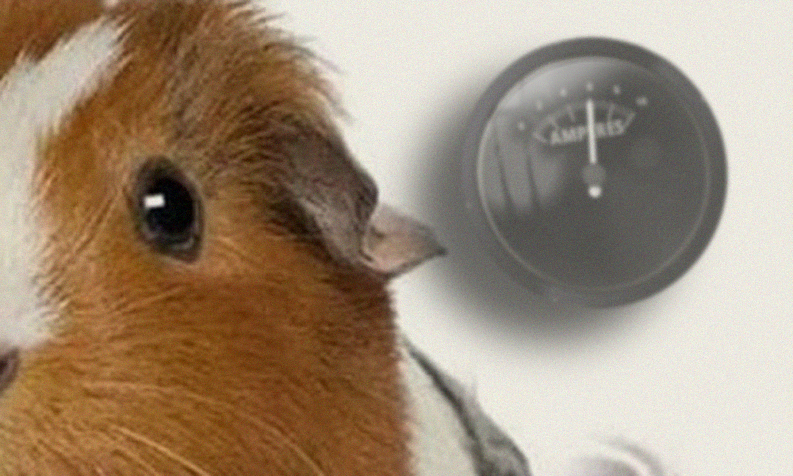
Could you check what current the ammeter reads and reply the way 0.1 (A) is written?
6 (A)
